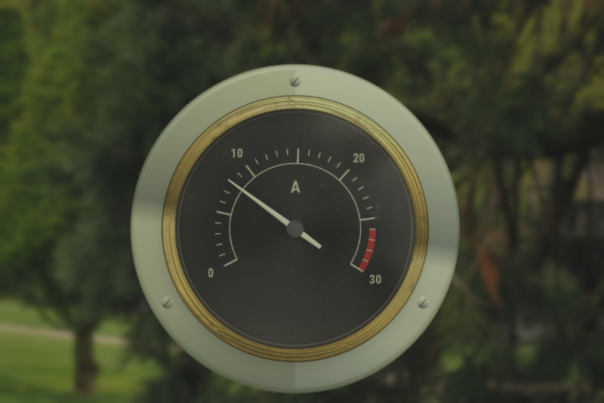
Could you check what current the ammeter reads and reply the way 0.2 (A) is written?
8 (A)
